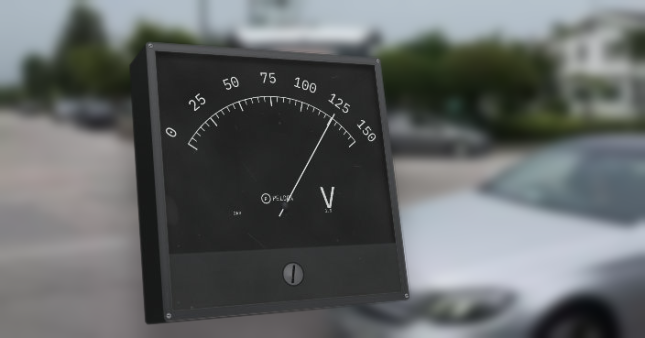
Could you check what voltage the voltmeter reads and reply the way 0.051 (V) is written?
125 (V)
